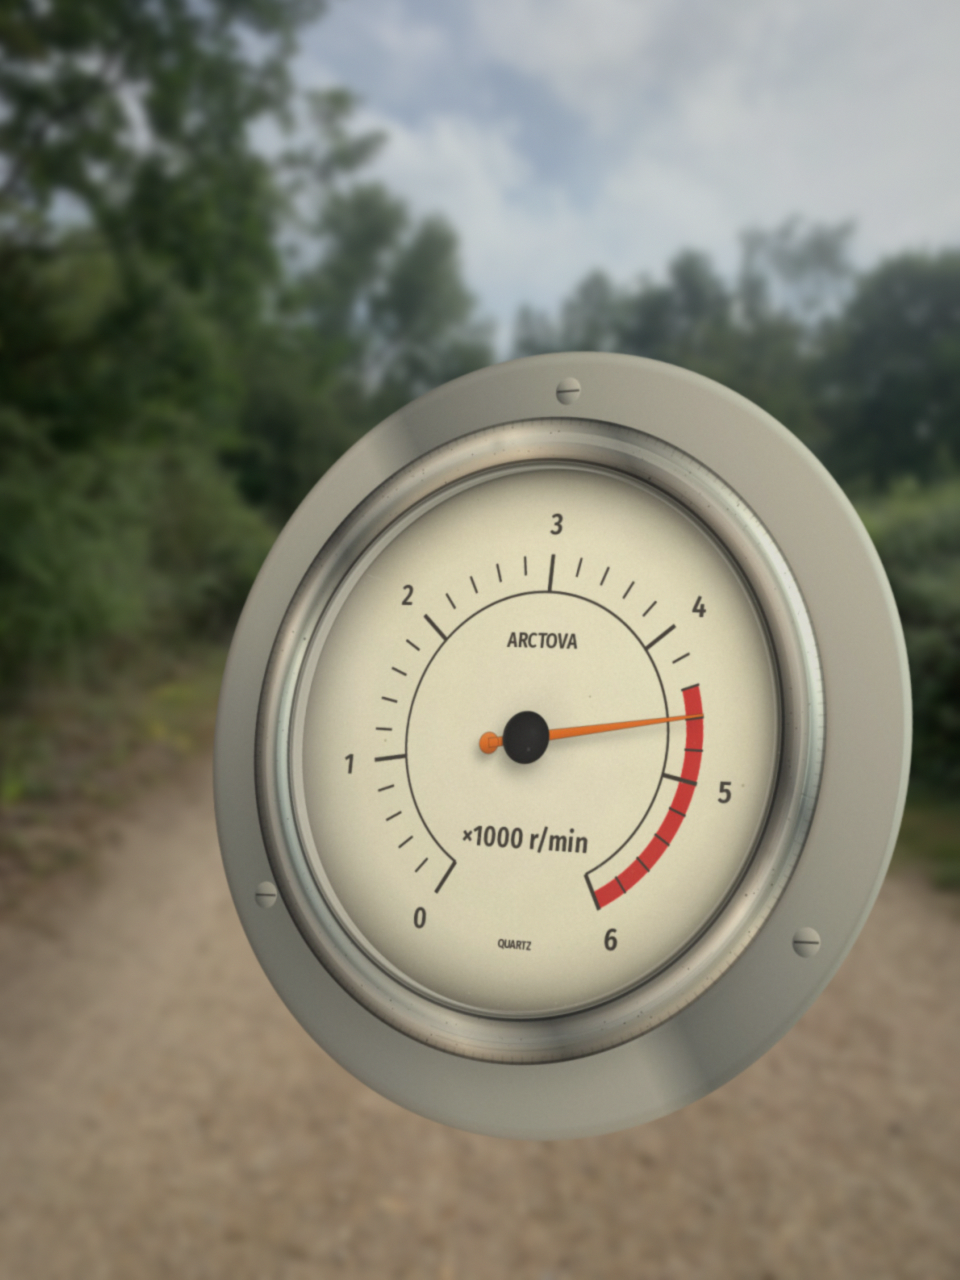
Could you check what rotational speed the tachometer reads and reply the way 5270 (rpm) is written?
4600 (rpm)
